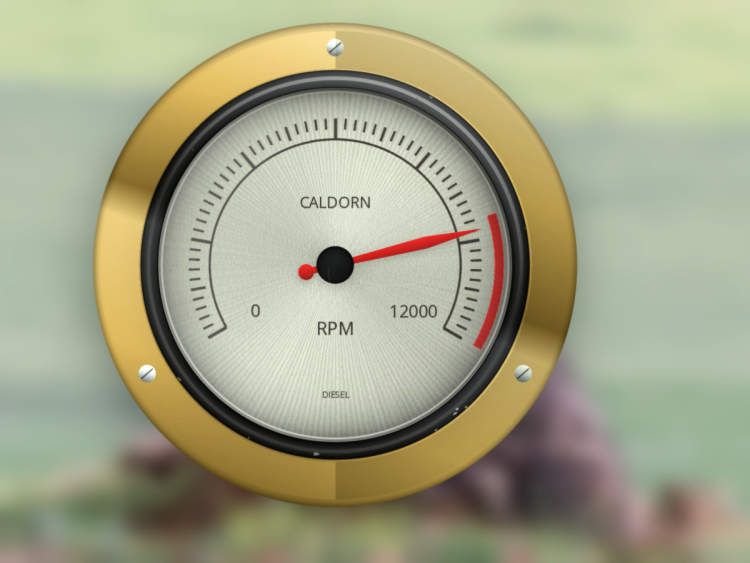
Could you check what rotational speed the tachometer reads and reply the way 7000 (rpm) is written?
9800 (rpm)
